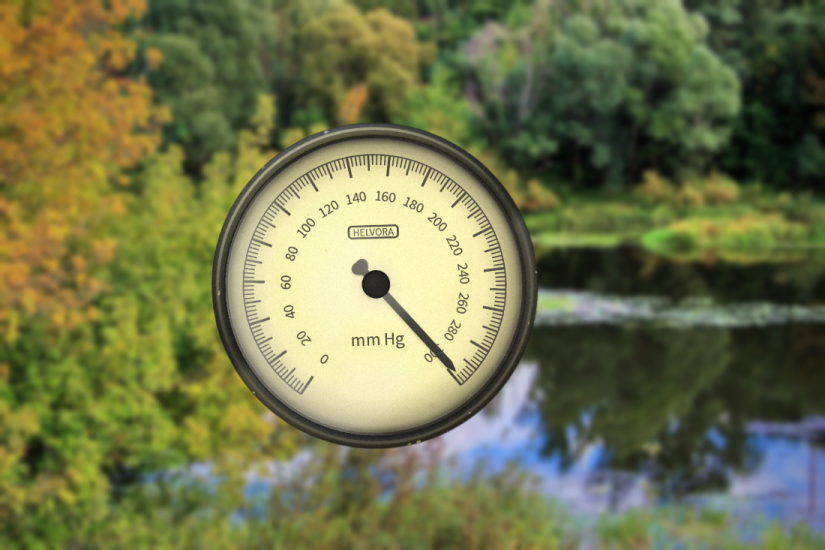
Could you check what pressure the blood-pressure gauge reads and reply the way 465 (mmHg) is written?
298 (mmHg)
